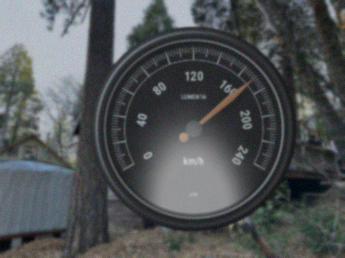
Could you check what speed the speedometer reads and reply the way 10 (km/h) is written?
170 (km/h)
